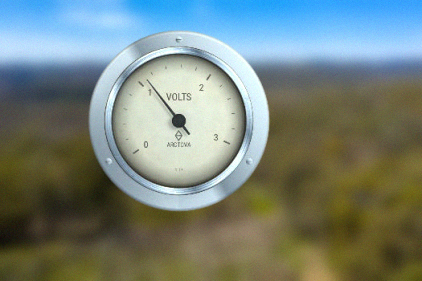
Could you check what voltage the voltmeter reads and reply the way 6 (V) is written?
1.1 (V)
